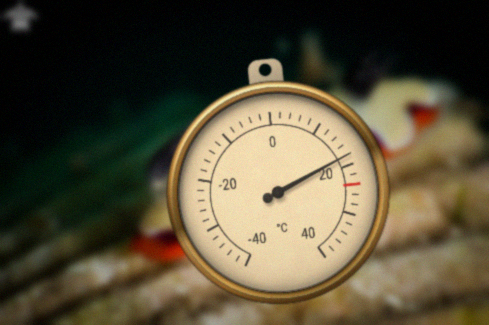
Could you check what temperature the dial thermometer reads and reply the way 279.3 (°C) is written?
18 (°C)
